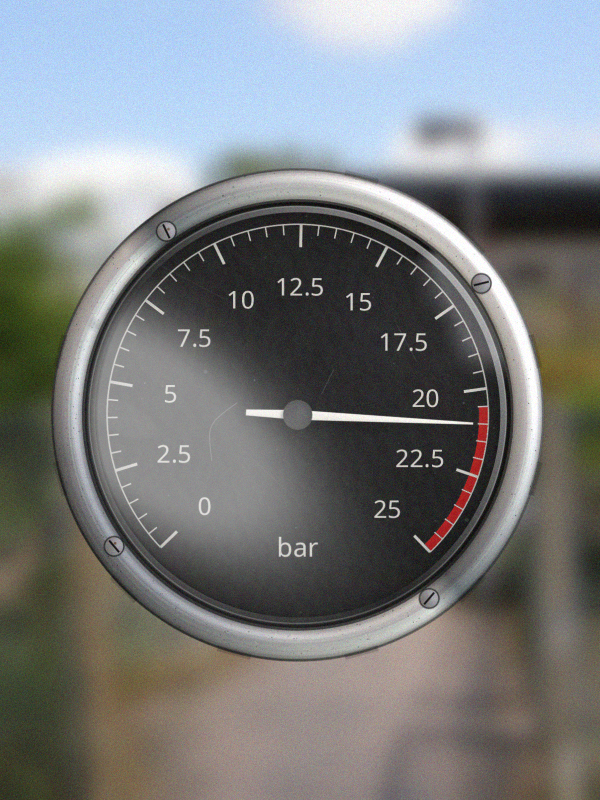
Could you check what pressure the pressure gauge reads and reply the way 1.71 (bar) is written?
21 (bar)
